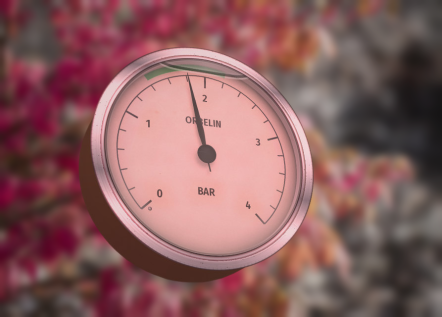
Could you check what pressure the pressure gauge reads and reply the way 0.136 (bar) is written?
1.8 (bar)
